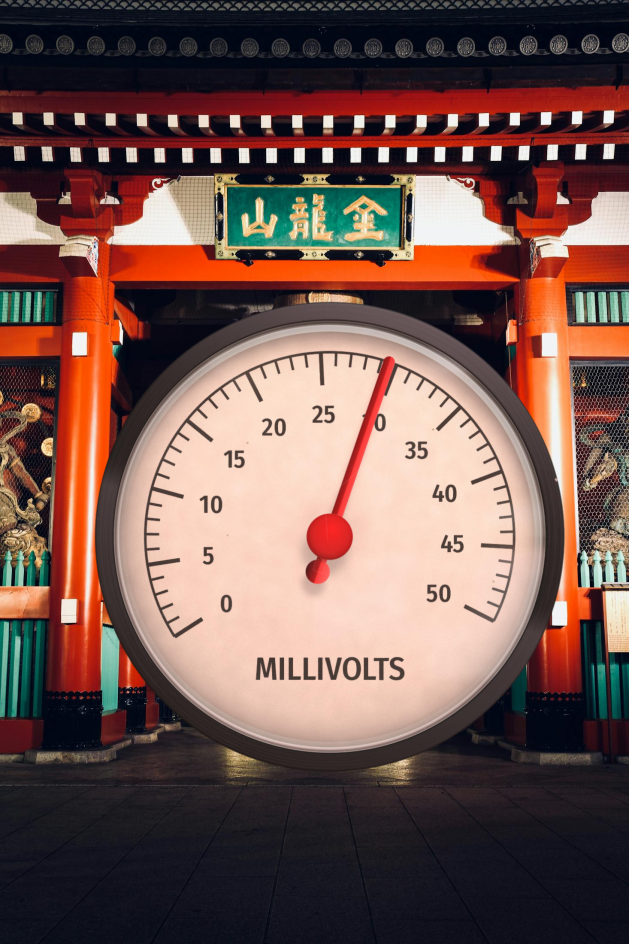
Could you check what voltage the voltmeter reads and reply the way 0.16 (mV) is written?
29.5 (mV)
